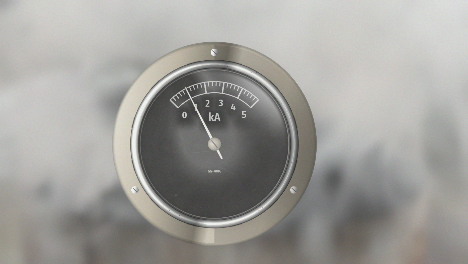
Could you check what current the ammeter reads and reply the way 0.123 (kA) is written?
1 (kA)
